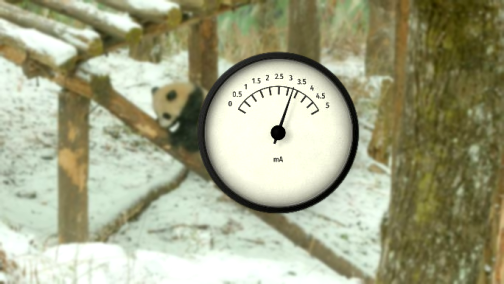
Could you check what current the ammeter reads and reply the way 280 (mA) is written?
3.25 (mA)
